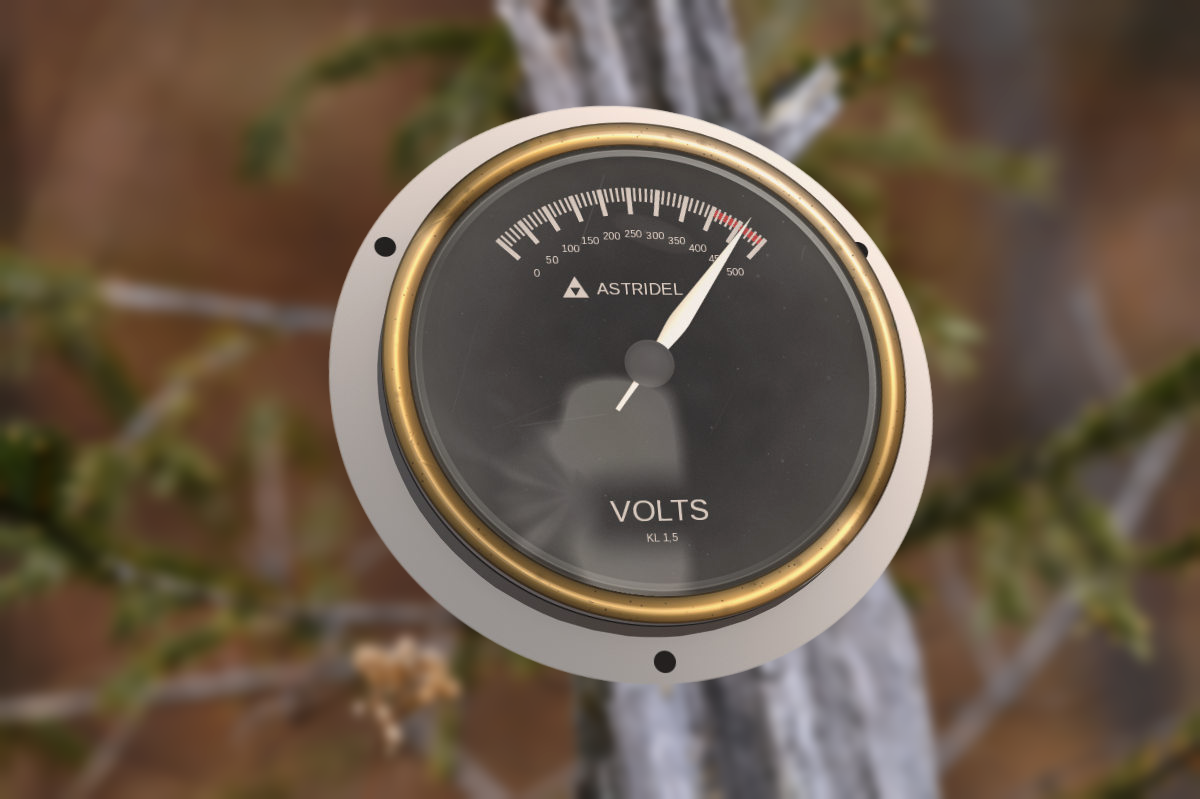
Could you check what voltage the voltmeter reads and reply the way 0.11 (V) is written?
460 (V)
